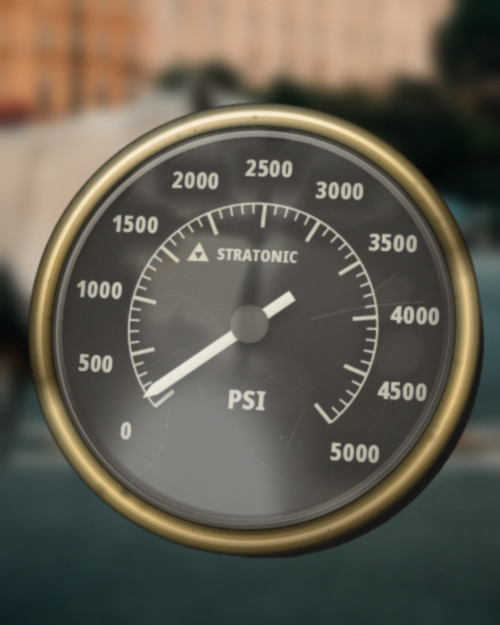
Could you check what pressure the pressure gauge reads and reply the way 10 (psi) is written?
100 (psi)
